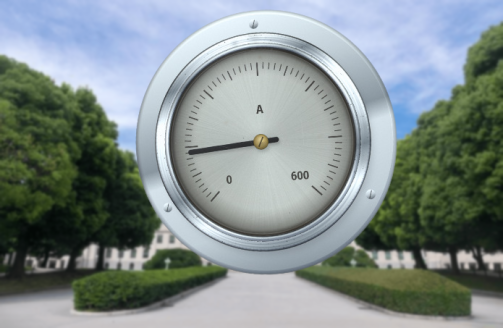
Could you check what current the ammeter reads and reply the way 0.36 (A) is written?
90 (A)
